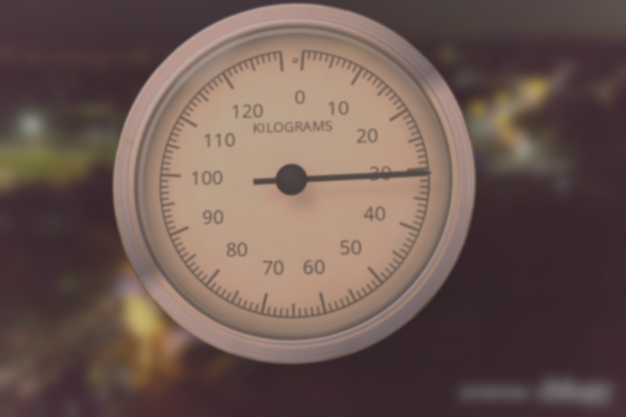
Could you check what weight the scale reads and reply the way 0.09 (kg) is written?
31 (kg)
